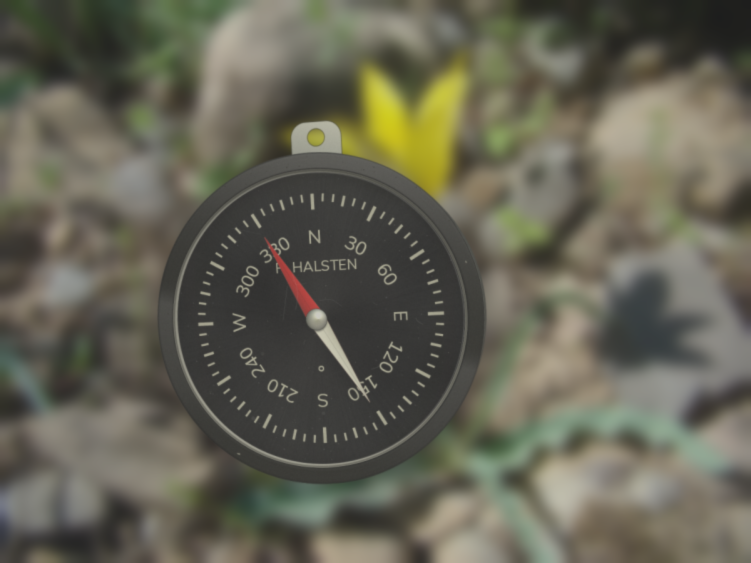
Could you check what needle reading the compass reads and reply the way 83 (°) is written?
330 (°)
